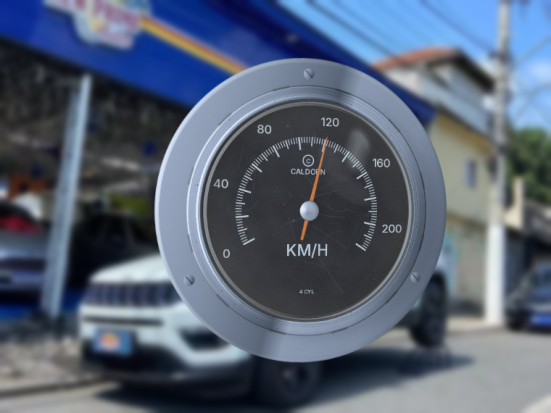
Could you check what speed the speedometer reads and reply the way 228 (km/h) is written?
120 (km/h)
